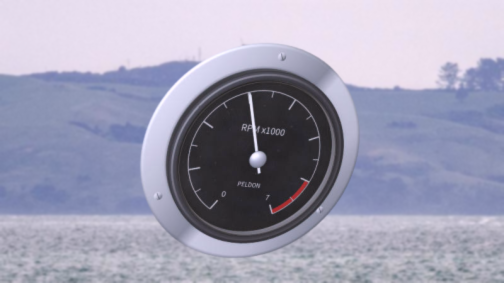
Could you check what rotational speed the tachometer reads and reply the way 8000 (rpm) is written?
3000 (rpm)
